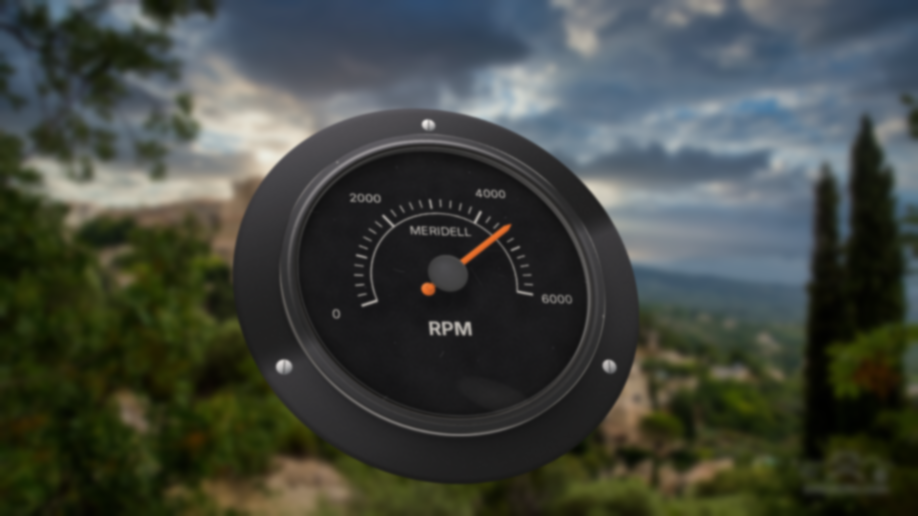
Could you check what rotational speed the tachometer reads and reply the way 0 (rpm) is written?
4600 (rpm)
